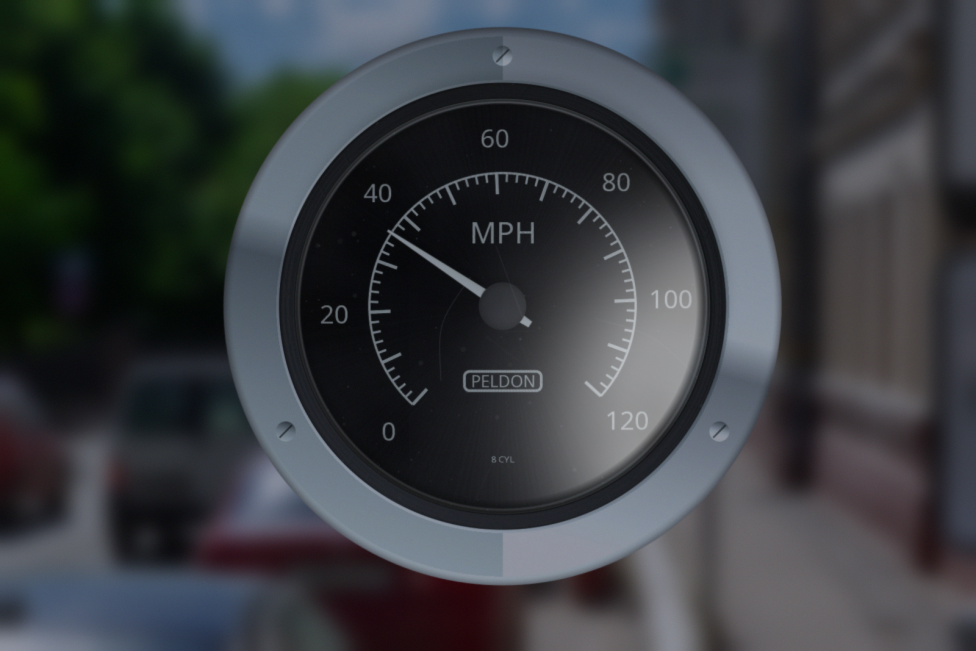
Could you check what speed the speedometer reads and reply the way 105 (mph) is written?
36 (mph)
